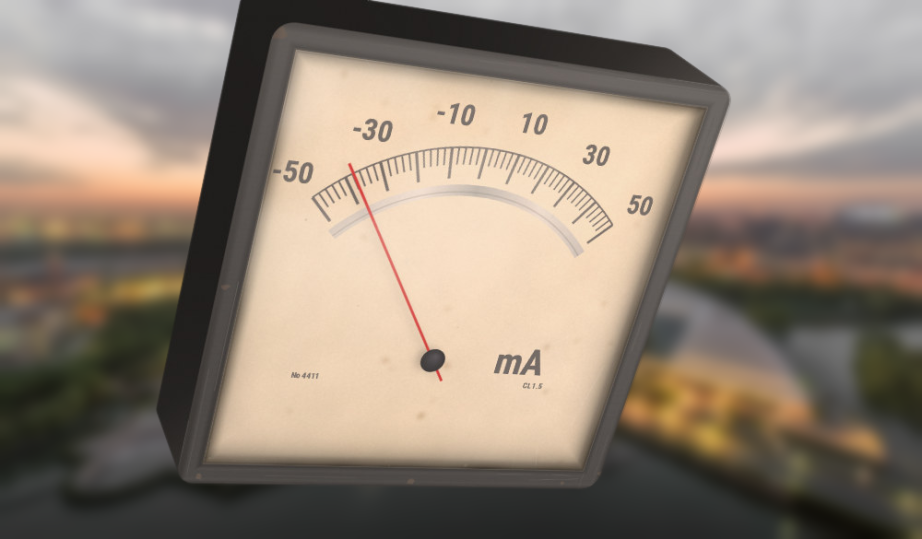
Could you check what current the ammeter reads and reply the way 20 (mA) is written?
-38 (mA)
